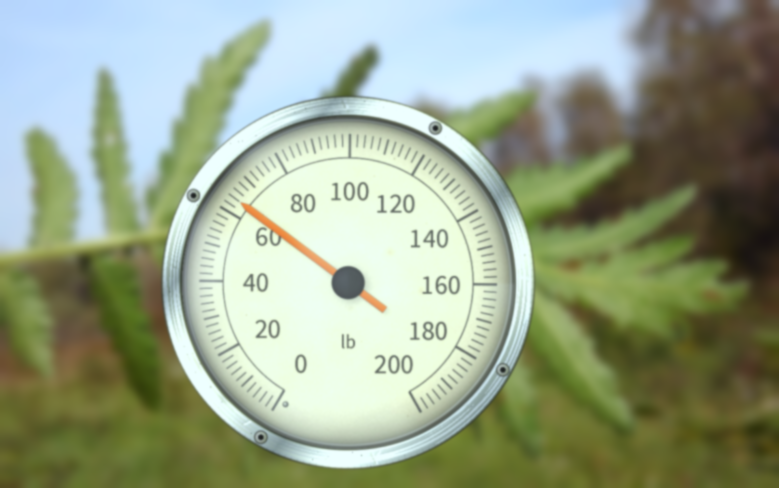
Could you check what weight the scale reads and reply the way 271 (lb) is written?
64 (lb)
